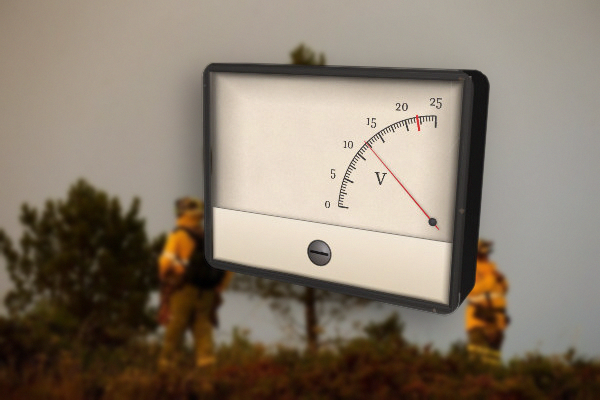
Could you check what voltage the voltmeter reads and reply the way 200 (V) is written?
12.5 (V)
